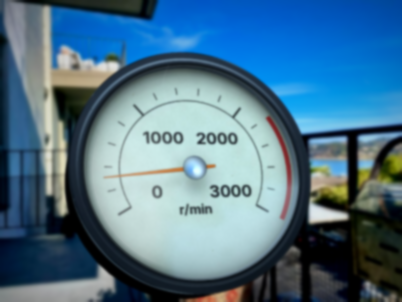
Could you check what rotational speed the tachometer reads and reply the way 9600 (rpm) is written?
300 (rpm)
